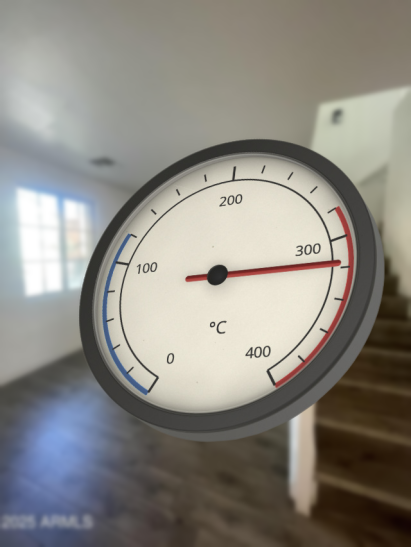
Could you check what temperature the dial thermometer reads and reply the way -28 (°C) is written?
320 (°C)
